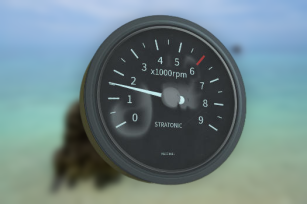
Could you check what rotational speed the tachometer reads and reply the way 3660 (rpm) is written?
1500 (rpm)
